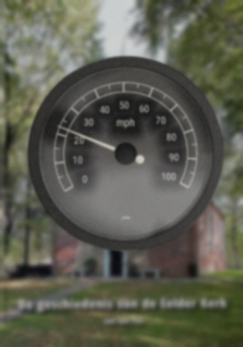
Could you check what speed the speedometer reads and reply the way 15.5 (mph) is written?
22.5 (mph)
